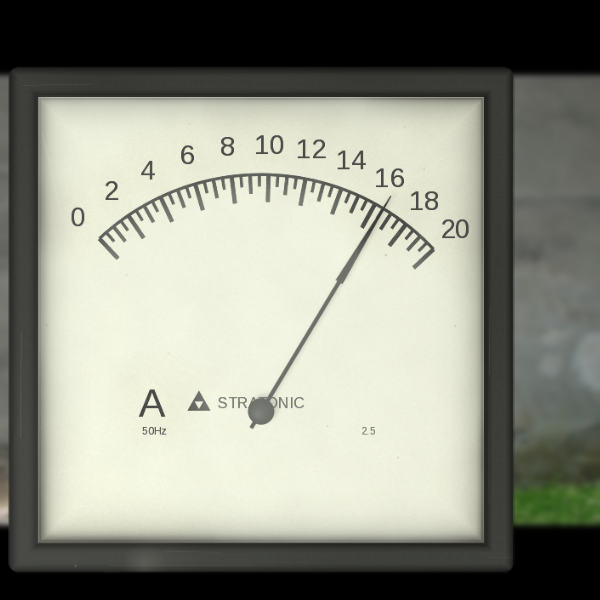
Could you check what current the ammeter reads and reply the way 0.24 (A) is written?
16.5 (A)
